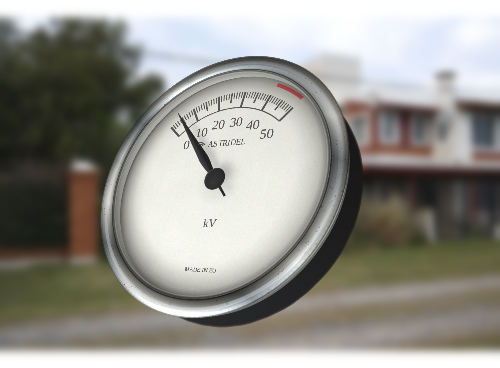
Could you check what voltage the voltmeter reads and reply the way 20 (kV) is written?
5 (kV)
